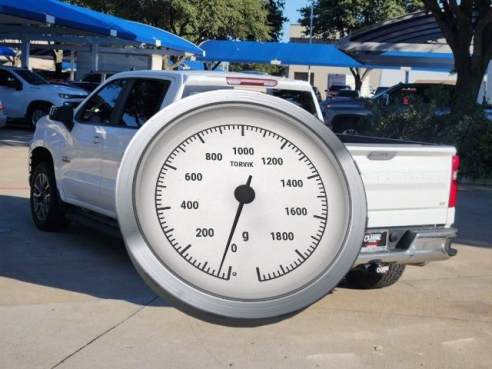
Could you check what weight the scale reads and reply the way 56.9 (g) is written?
40 (g)
